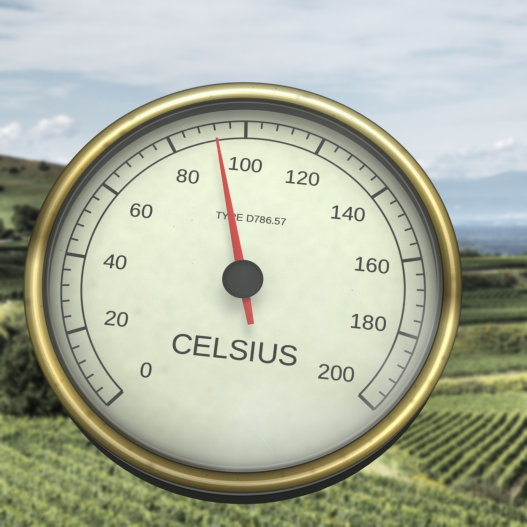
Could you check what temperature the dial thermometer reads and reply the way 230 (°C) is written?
92 (°C)
